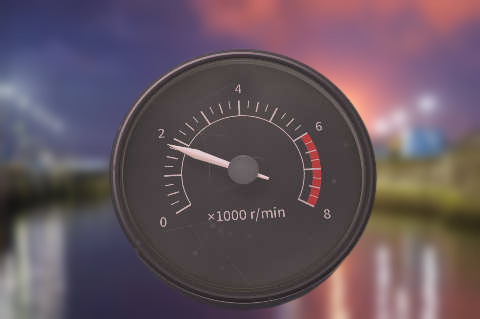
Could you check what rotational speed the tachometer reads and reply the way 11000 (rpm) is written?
1750 (rpm)
